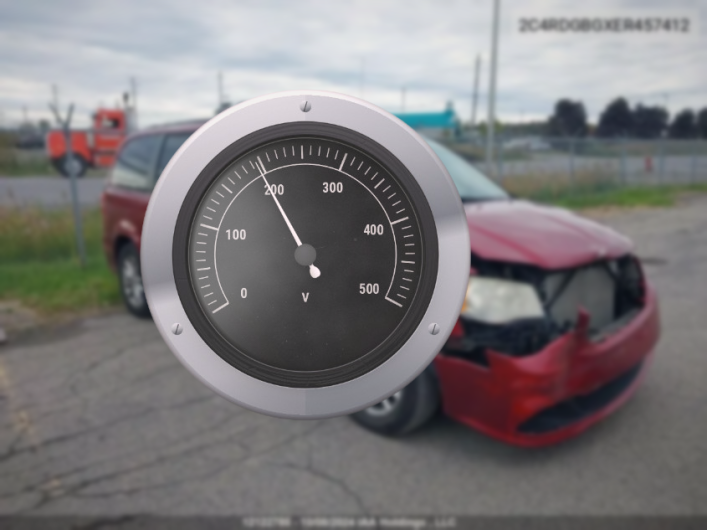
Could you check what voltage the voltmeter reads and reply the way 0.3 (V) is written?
195 (V)
